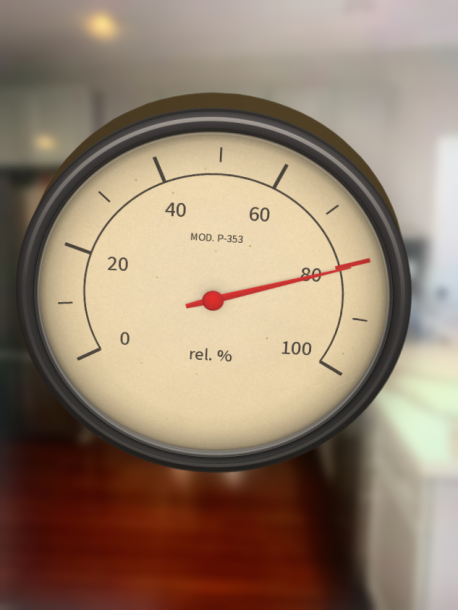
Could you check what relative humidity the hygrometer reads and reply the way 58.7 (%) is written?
80 (%)
